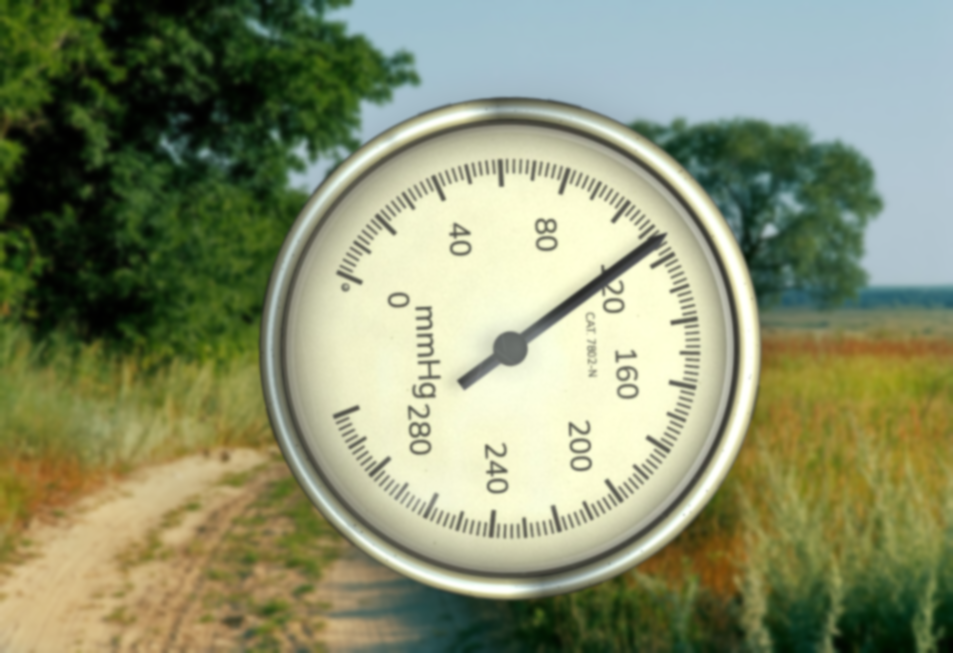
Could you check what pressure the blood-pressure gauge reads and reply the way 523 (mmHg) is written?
114 (mmHg)
